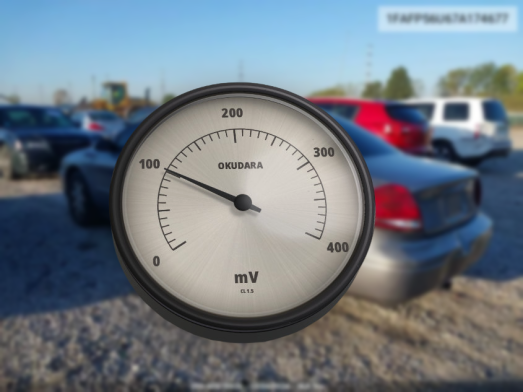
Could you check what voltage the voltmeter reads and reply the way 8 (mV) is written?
100 (mV)
